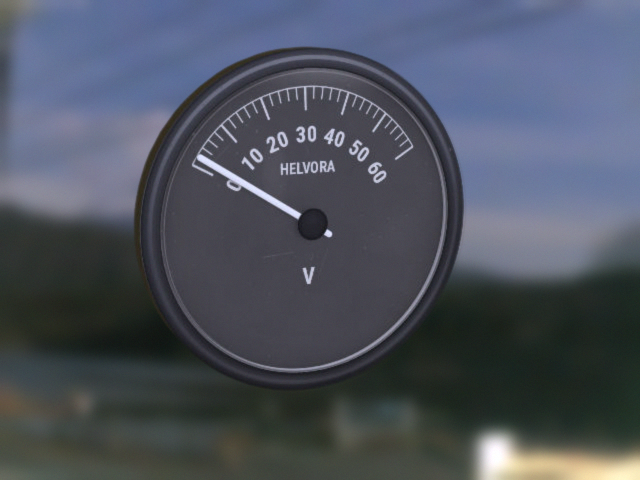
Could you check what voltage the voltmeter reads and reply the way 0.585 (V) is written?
2 (V)
